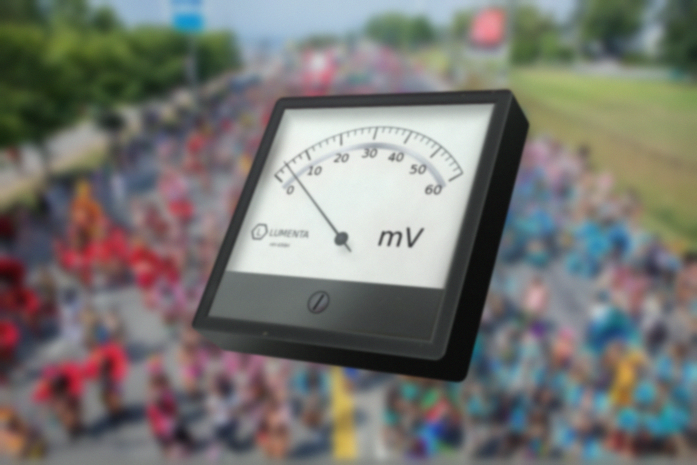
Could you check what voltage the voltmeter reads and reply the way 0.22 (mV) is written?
4 (mV)
